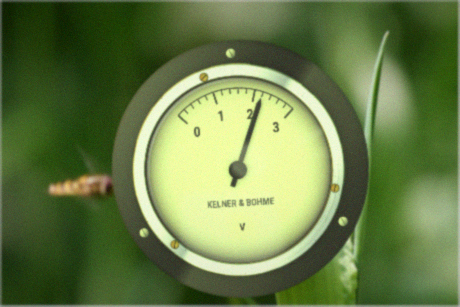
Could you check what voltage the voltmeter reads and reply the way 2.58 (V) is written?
2.2 (V)
